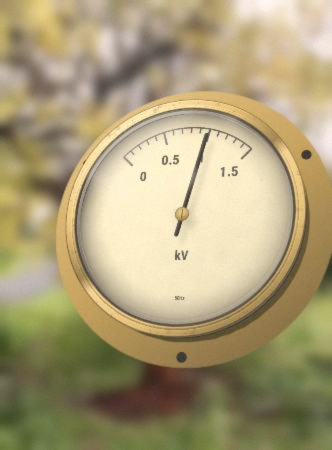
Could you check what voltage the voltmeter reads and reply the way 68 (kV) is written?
1 (kV)
